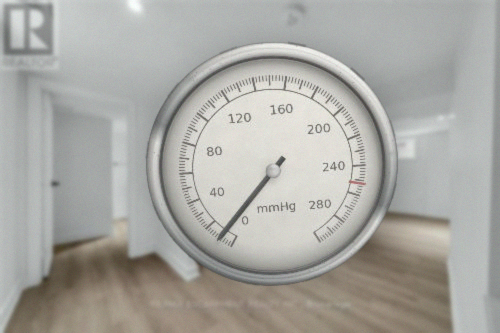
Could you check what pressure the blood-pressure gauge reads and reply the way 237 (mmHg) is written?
10 (mmHg)
